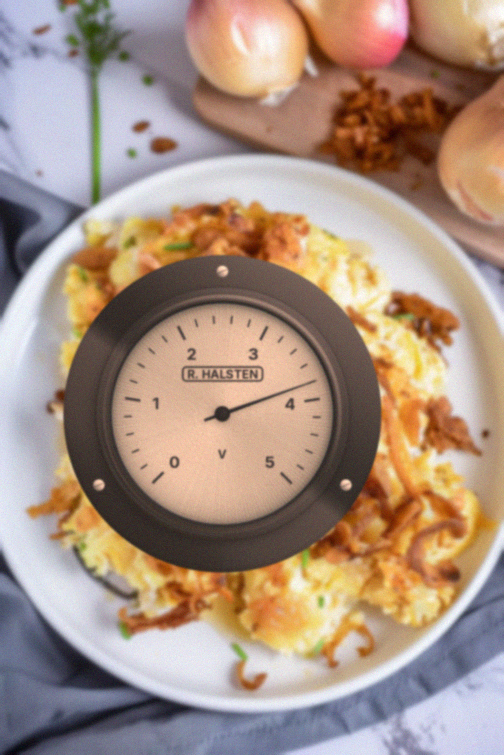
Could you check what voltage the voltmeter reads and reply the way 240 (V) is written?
3.8 (V)
